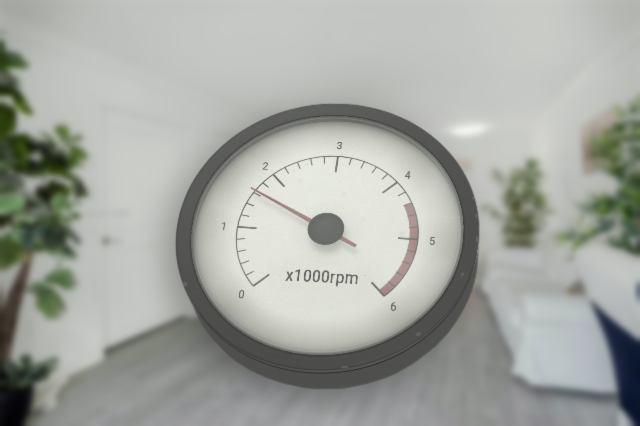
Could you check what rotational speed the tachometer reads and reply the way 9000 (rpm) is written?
1600 (rpm)
